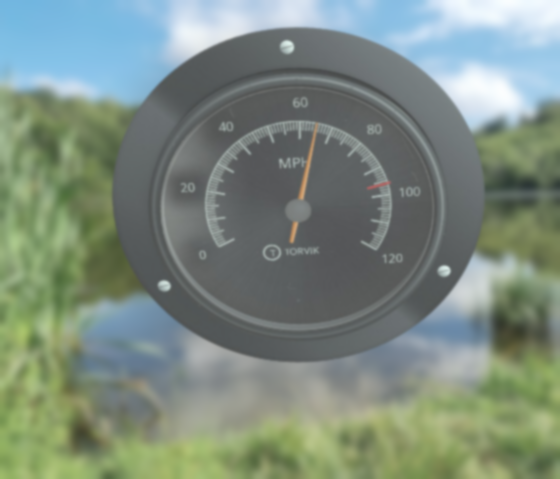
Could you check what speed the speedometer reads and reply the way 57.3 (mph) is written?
65 (mph)
